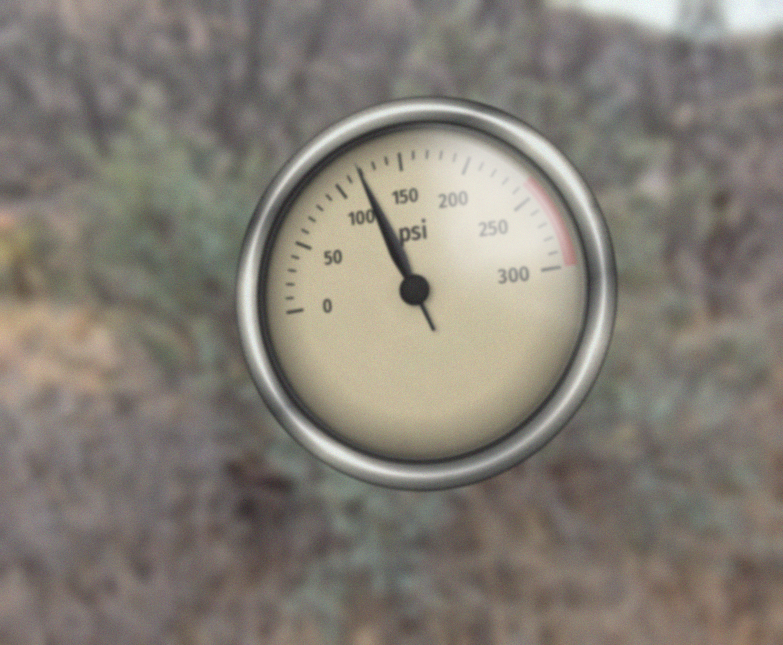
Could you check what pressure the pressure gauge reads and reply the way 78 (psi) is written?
120 (psi)
